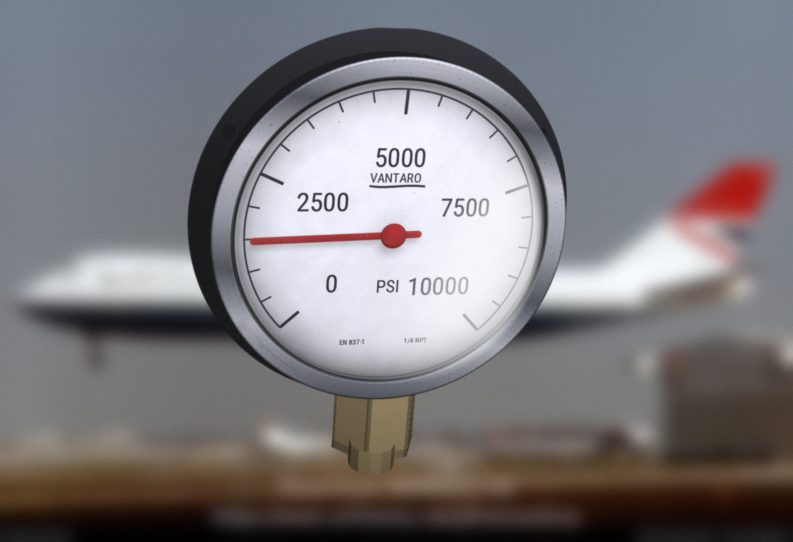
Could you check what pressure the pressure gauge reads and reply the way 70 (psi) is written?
1500 (psi)
